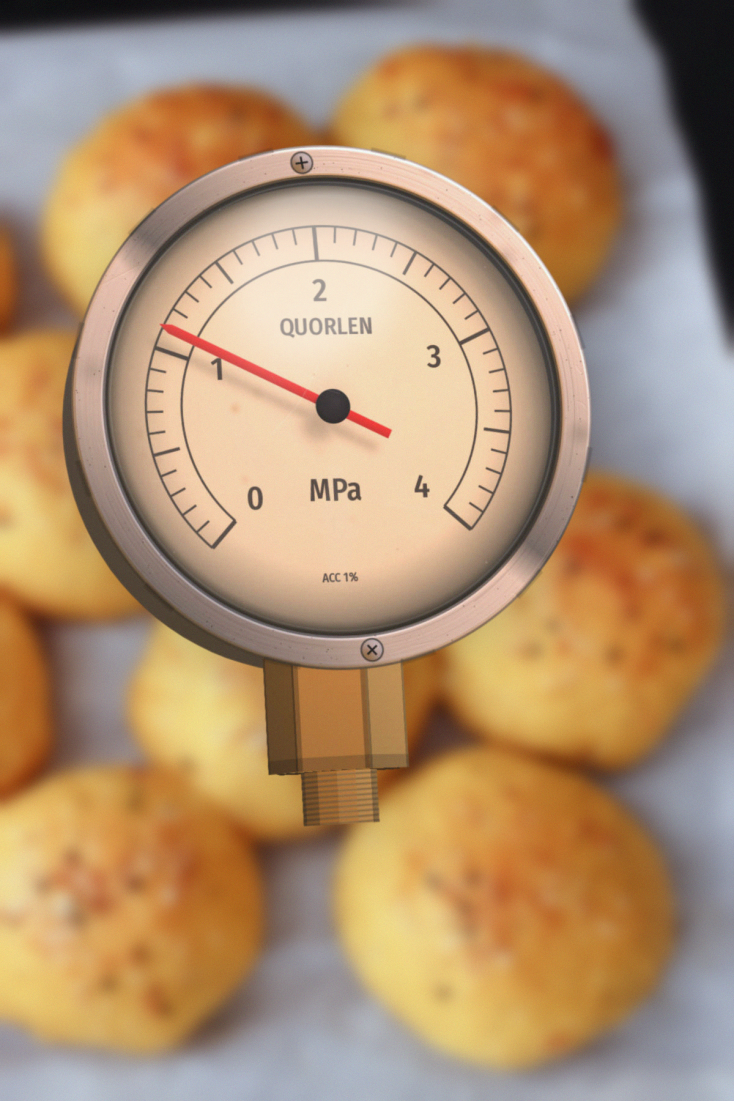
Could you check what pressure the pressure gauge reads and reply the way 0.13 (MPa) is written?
1.1 (MPa)
